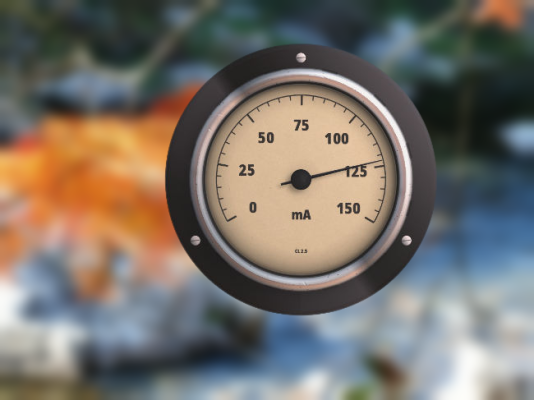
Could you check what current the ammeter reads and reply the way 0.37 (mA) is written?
122.5 (mA)
